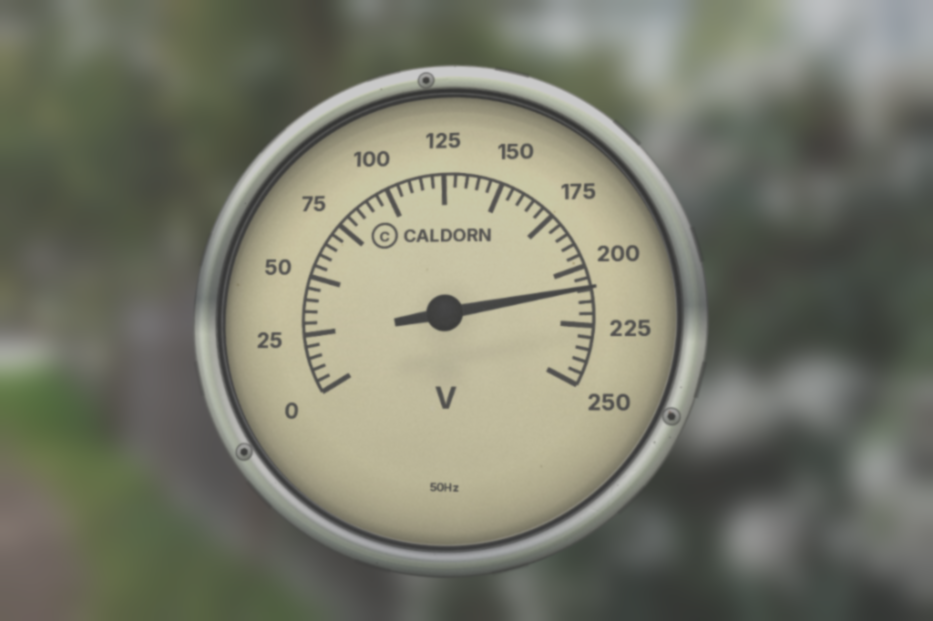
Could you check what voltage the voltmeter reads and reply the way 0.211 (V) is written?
210 (V)
